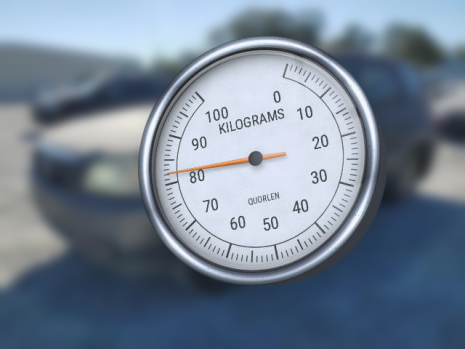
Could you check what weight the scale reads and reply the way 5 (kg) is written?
82 (kg)
